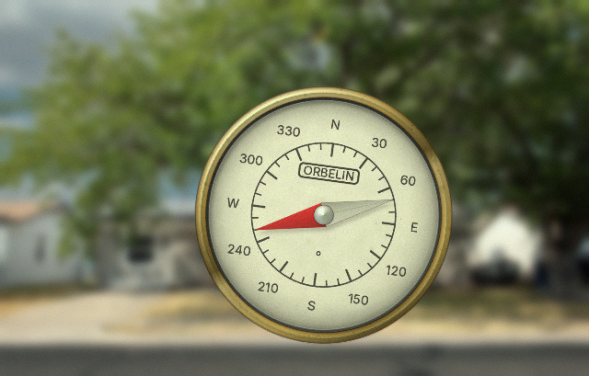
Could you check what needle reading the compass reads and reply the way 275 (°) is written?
250 (°)
